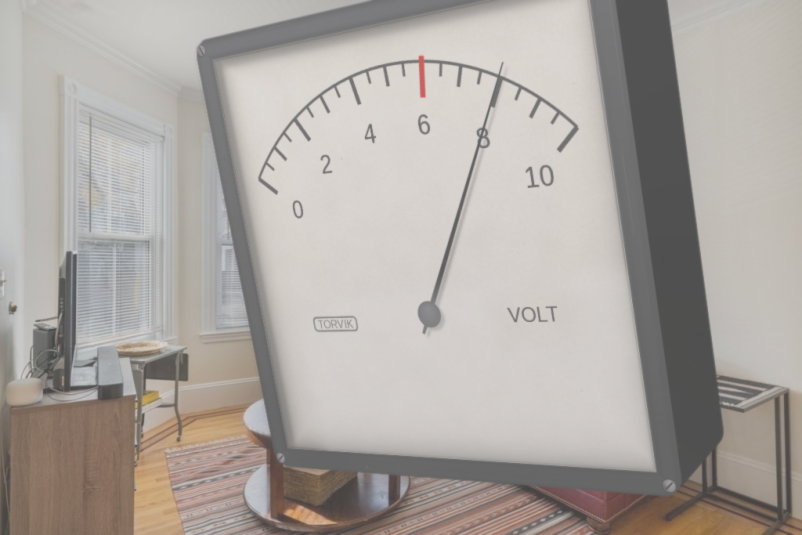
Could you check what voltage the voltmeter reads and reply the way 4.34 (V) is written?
8 (V)
